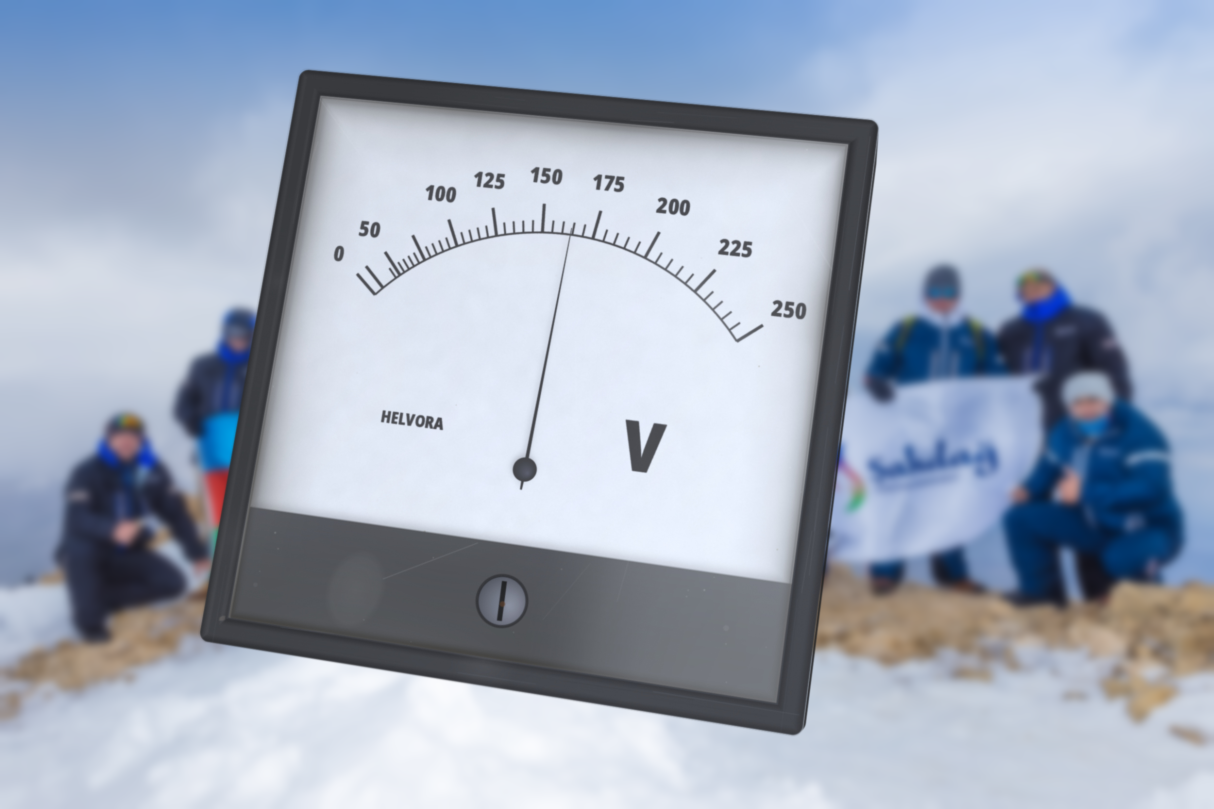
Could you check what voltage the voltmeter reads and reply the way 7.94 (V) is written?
165 (V)
